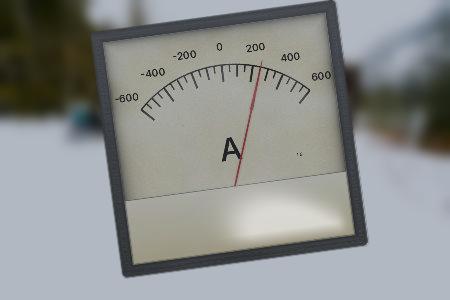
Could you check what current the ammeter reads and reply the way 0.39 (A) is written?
250 (A)
